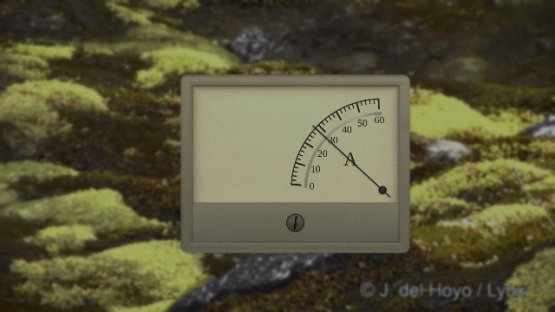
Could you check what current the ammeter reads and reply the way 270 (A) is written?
28 (A)
